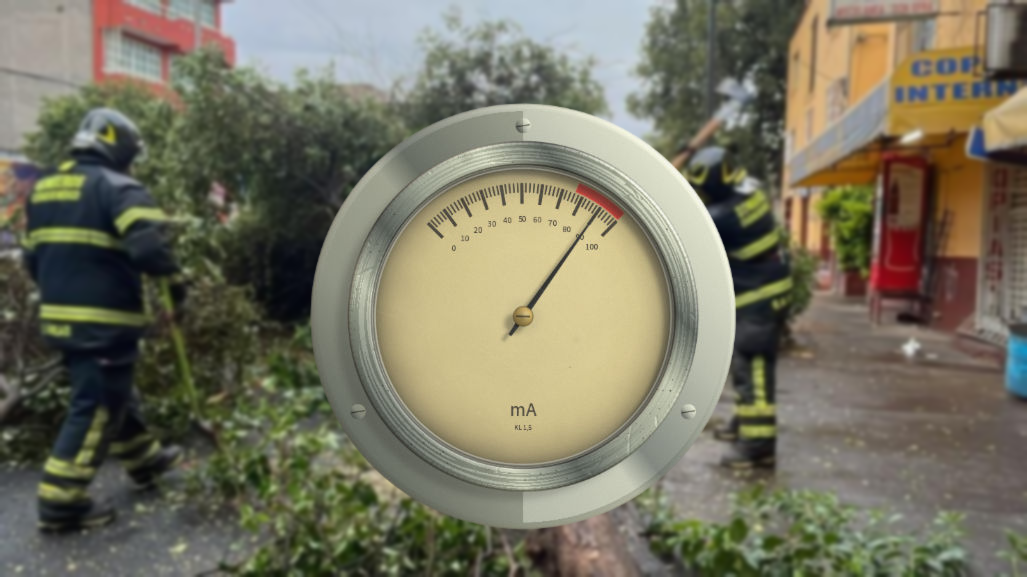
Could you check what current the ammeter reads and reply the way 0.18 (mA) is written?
90 (mA)
